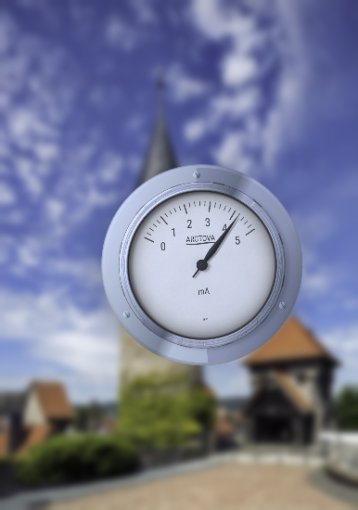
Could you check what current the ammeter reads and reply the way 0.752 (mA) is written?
4.2 (mA)
